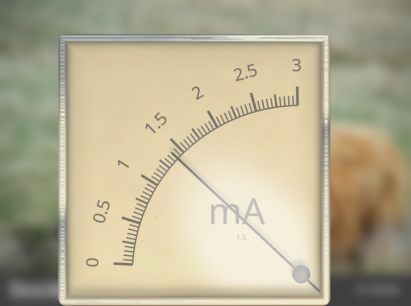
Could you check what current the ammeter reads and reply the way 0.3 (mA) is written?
1.4 (mA)
